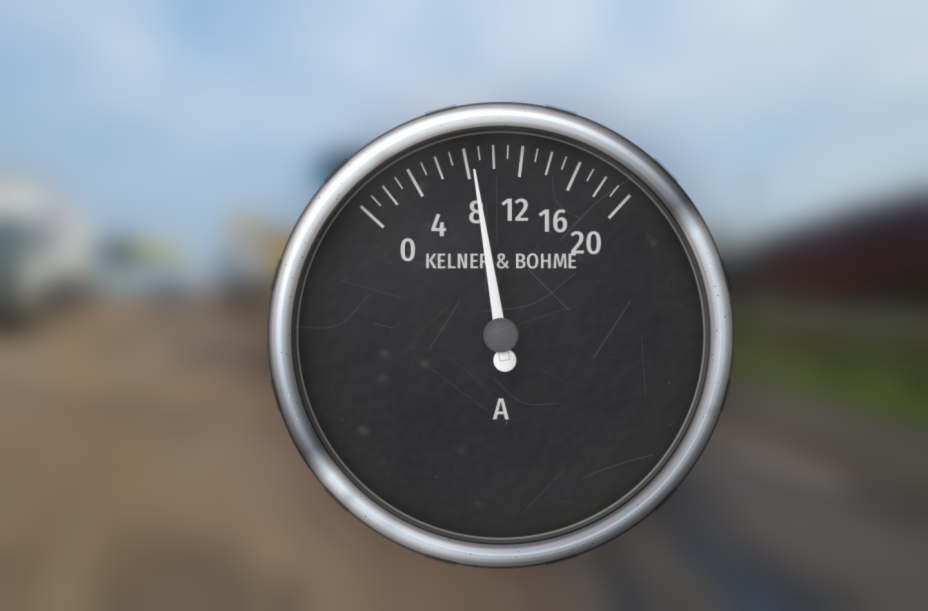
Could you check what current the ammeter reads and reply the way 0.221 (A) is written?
8.5 (A)
